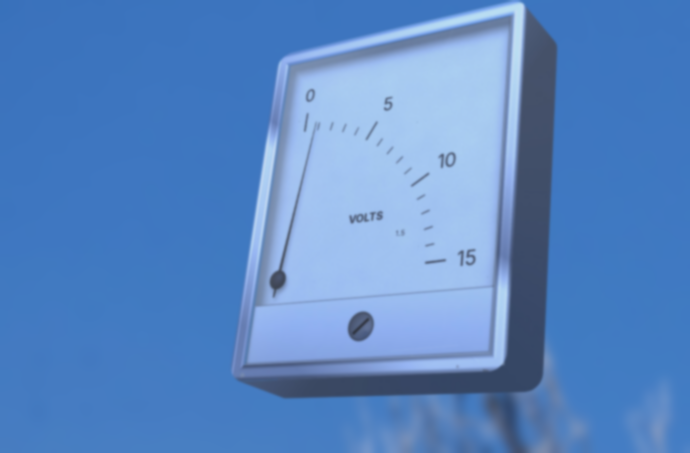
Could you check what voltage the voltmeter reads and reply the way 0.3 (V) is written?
1 (V)
